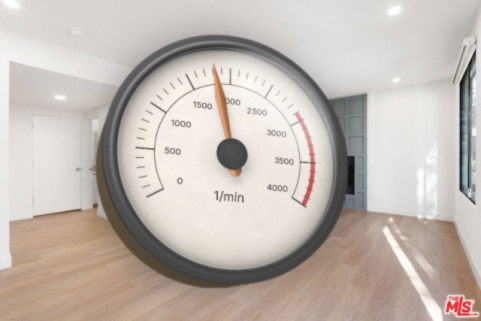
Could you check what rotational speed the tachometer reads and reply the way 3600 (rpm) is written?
1800 (rpm)
